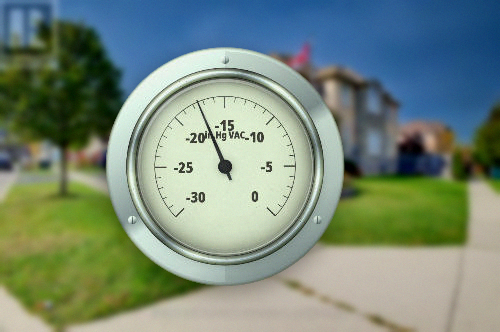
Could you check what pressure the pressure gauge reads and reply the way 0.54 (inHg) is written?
-17.5 (inHg)
